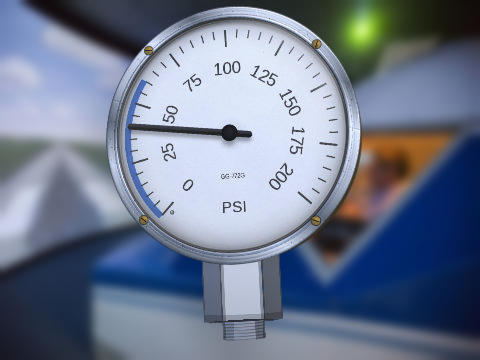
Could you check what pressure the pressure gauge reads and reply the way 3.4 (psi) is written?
40 (psi)
